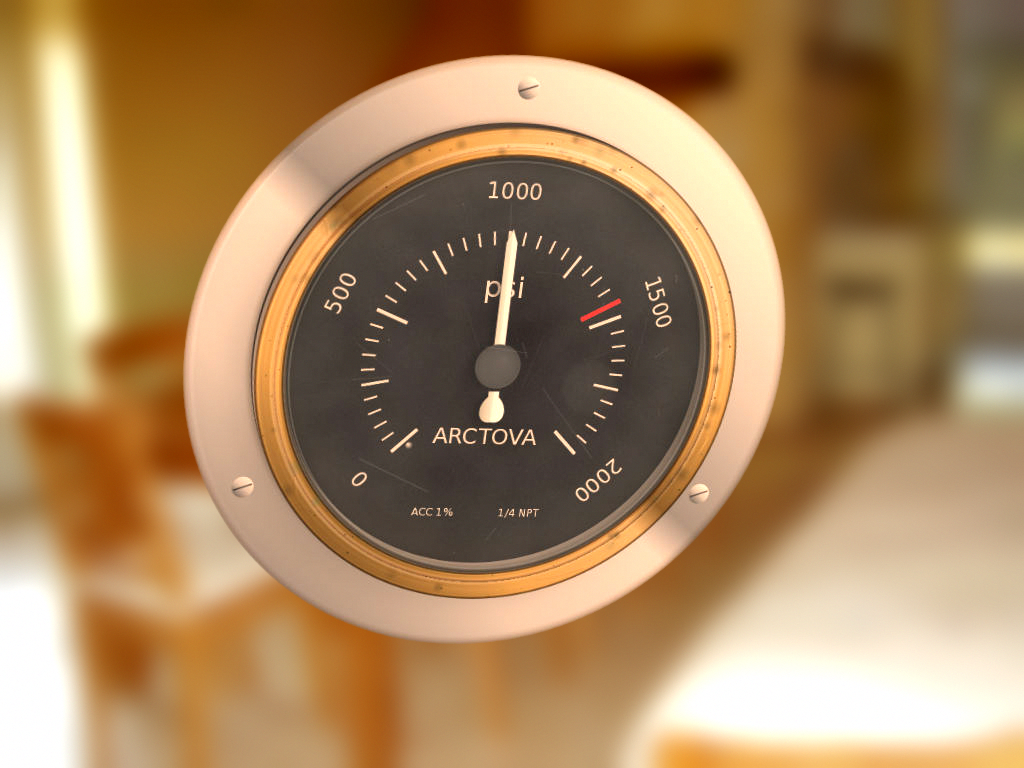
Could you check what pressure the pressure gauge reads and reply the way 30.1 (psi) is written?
1000 (psi)
